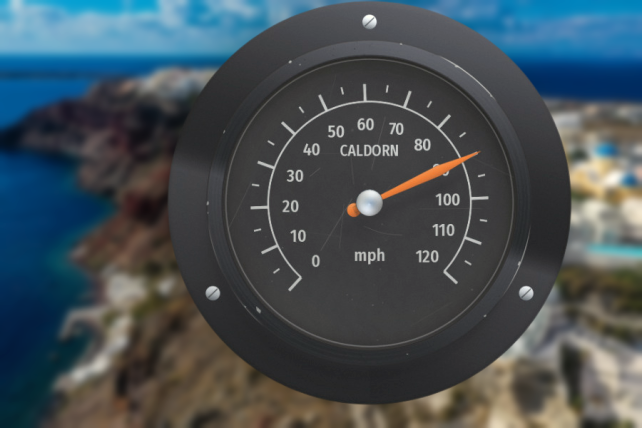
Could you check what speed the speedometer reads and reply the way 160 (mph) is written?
90 (mph)
